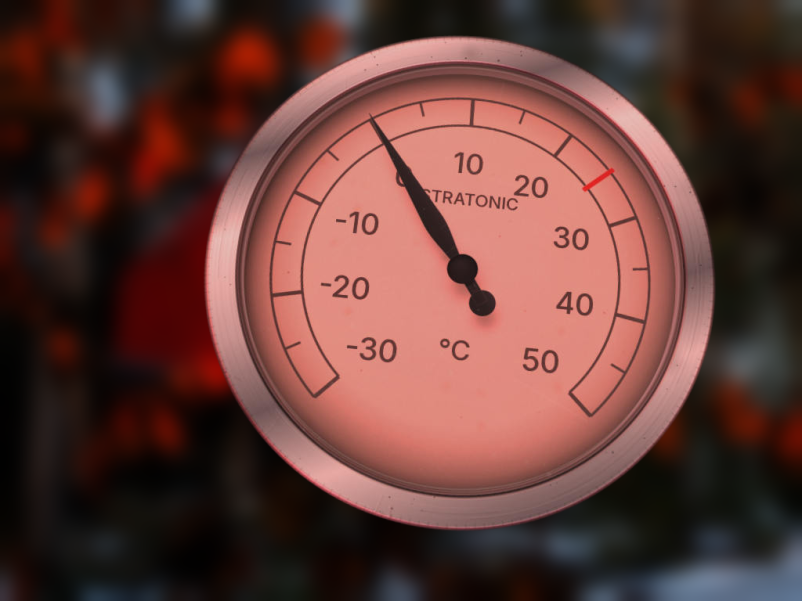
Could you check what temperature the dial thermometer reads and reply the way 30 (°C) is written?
0 (°C)
